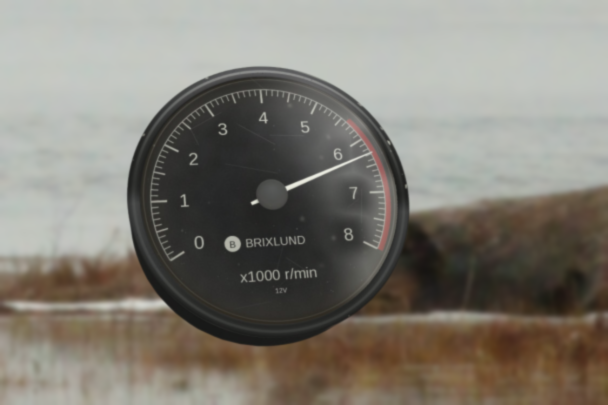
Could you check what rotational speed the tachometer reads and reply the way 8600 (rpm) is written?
6300 (rpm)
